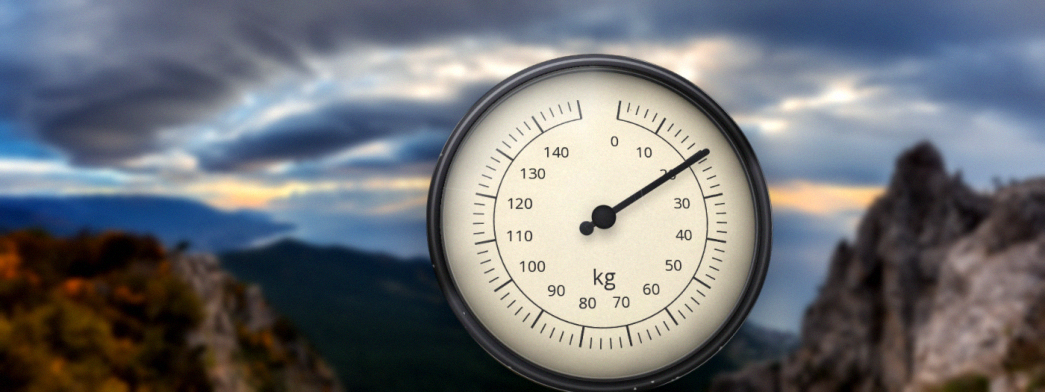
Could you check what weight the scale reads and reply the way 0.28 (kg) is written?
21 (kg)
